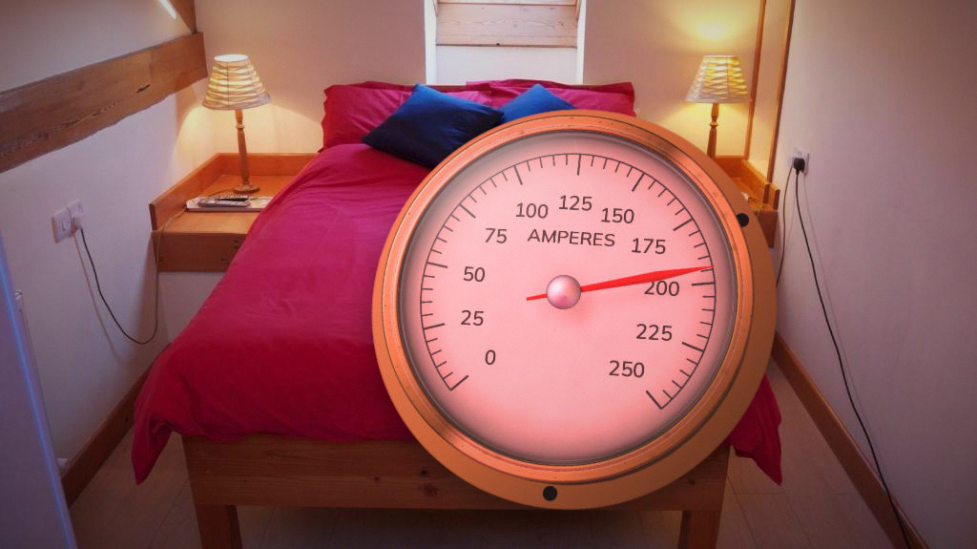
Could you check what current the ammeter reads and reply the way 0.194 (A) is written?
195 (A)
